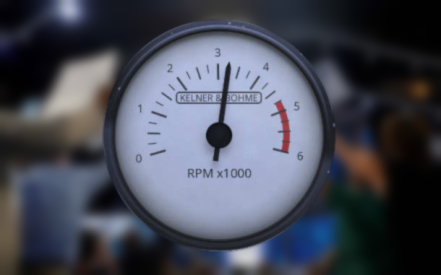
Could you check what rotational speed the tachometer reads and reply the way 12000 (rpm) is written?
3250 (rpm)
